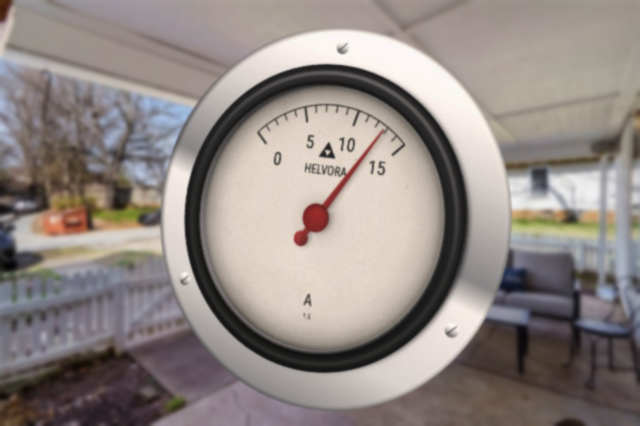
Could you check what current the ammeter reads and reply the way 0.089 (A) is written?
13 (A)
